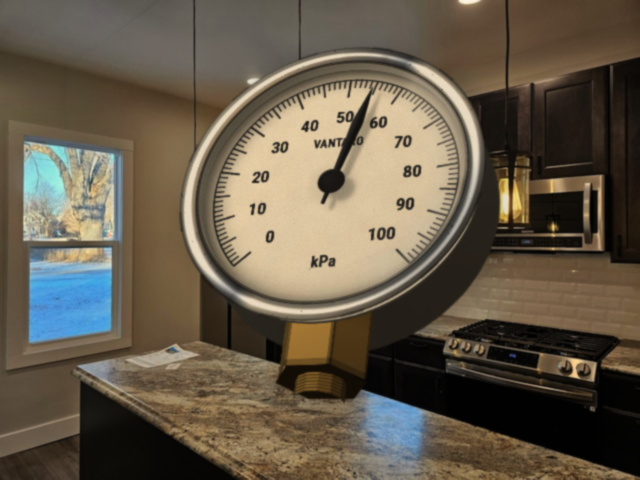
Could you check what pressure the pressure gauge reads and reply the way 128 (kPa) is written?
55 (kPa)
